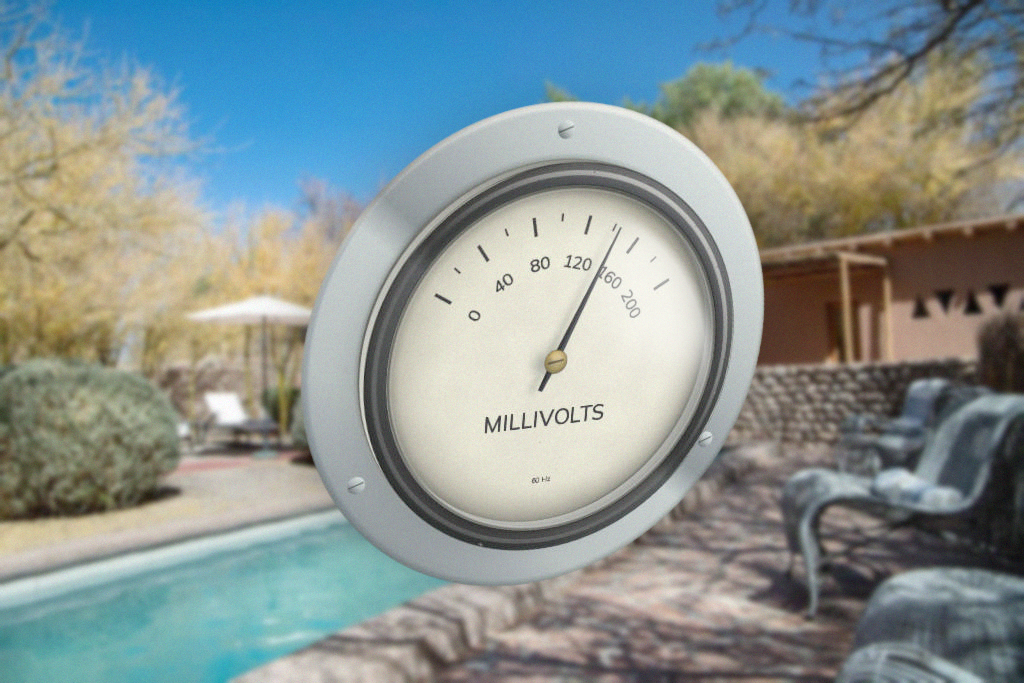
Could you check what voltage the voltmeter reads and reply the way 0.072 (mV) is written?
140 (mV)
